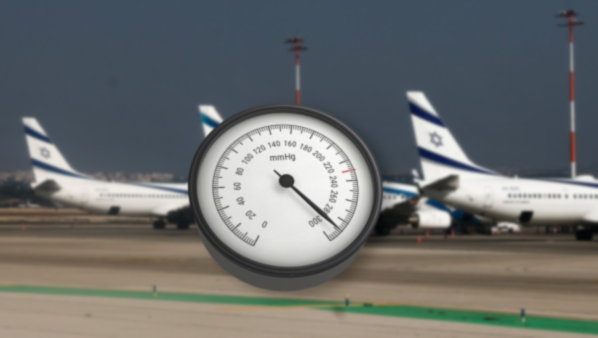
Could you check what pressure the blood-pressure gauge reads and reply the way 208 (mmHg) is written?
290 (mmHg)
